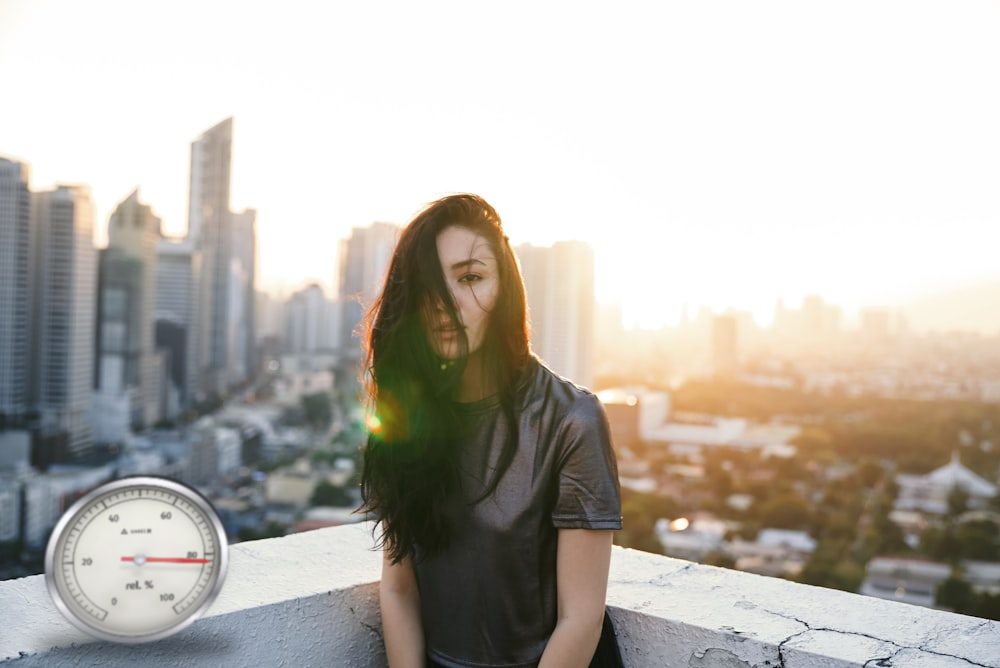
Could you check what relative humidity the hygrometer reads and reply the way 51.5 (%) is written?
82 (%)
